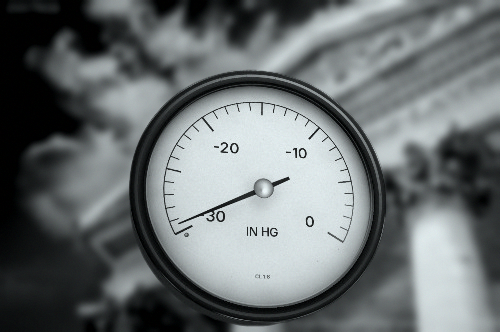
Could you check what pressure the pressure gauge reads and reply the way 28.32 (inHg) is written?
-29.5 (inHg)
